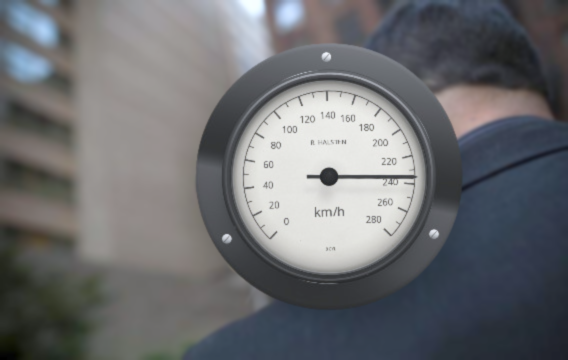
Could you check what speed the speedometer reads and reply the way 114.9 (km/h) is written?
235 (km/h)
